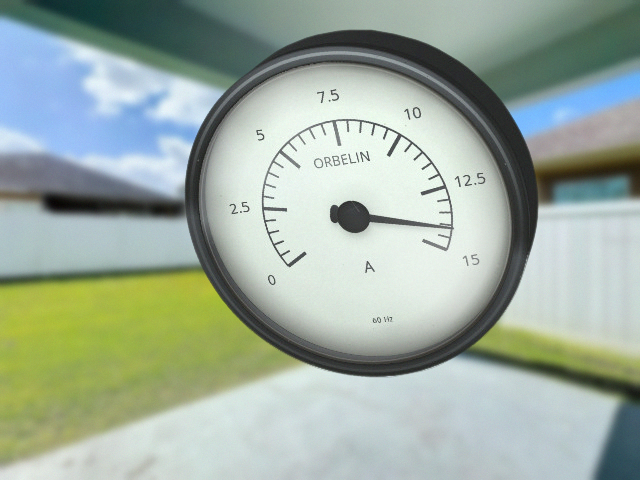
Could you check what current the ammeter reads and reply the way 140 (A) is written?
14 (A)
